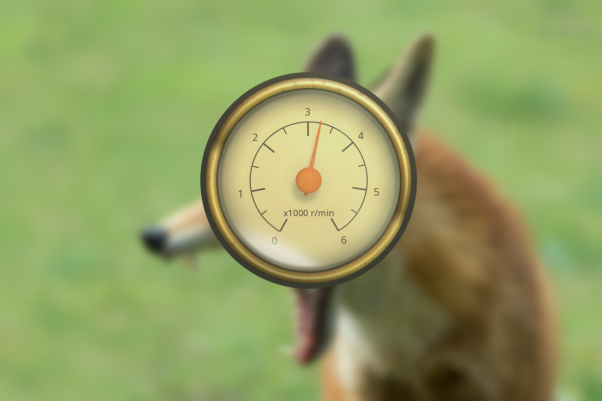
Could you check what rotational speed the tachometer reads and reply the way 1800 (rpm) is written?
3250 (rpm)
